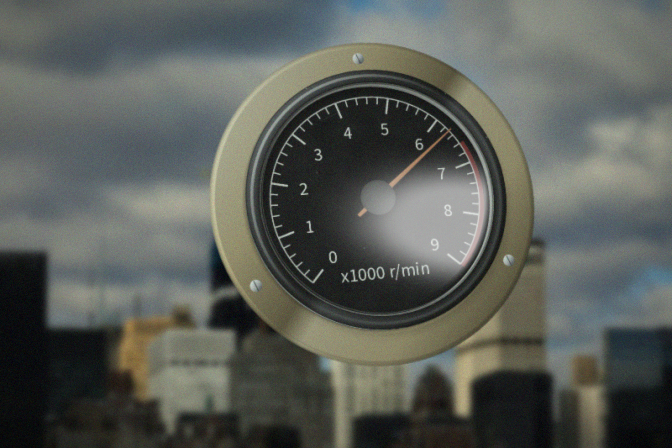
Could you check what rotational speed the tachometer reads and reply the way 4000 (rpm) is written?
6300 (rpm)
